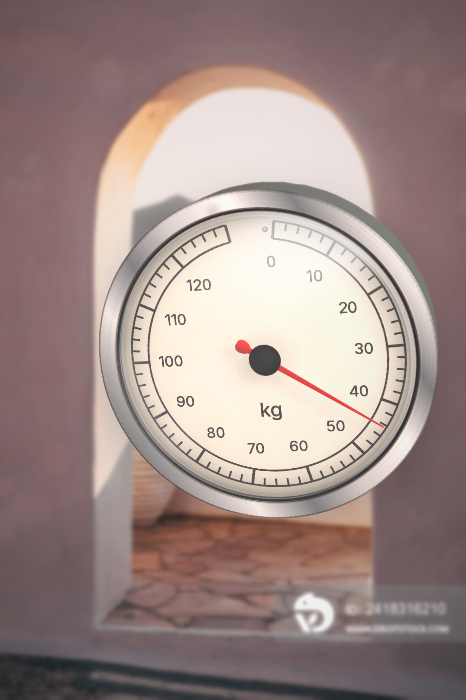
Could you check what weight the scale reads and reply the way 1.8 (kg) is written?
44 (kg)
